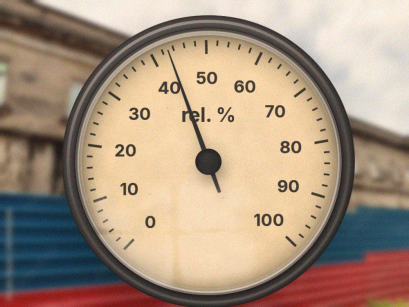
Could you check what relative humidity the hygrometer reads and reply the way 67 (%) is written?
43 (%)
